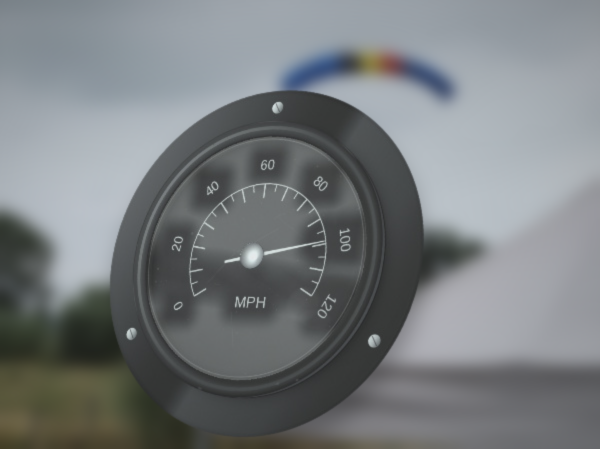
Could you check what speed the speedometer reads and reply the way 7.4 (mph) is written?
100 (mph)
